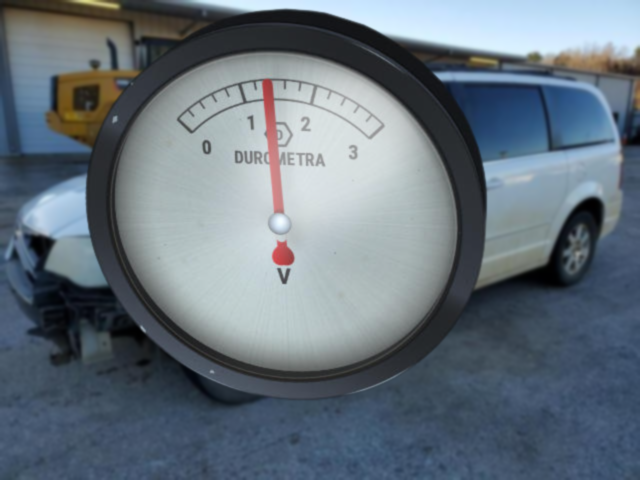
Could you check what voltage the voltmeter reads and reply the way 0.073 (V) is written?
1.4 (V)
